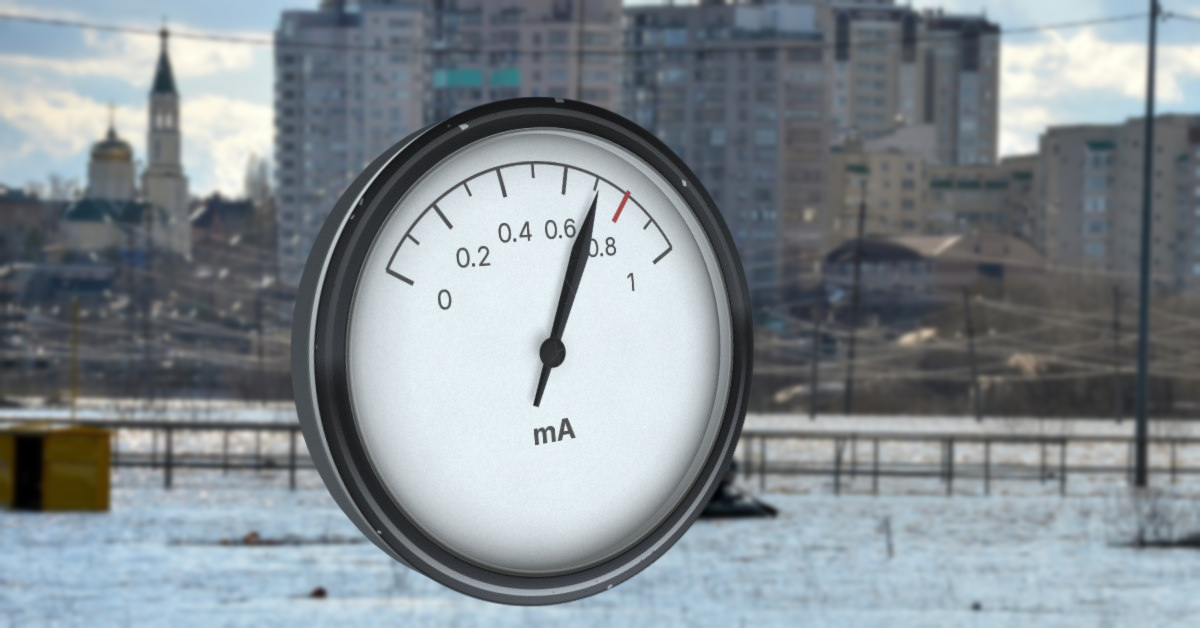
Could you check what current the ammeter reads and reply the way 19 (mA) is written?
0.7 (mA)
